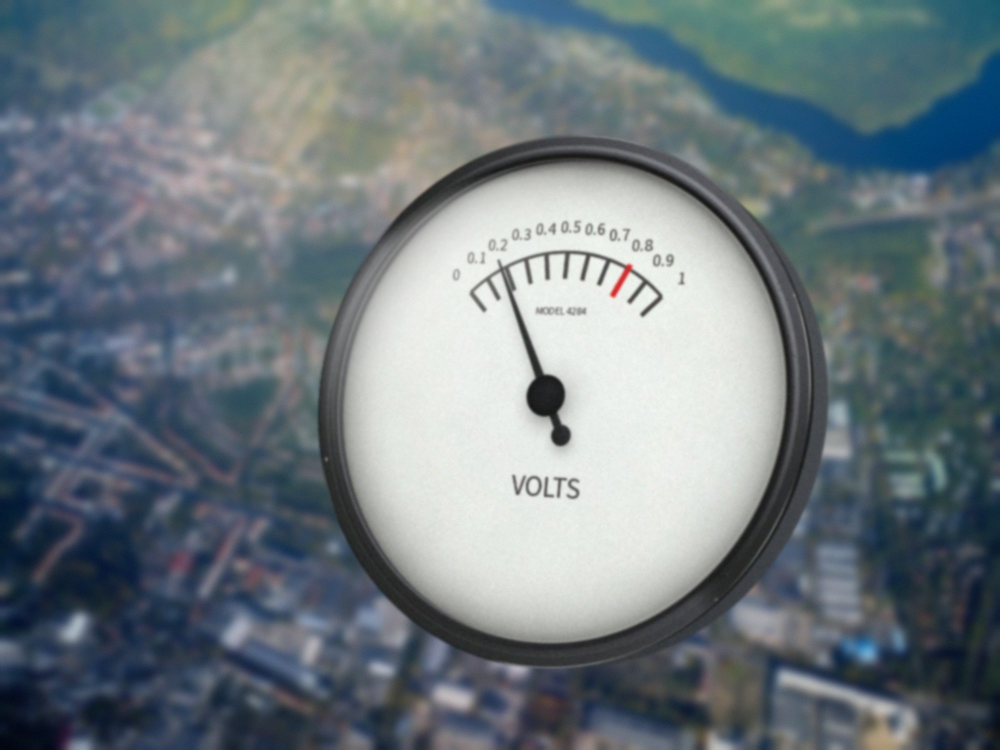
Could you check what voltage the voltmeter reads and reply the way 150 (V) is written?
0.2 (V)
